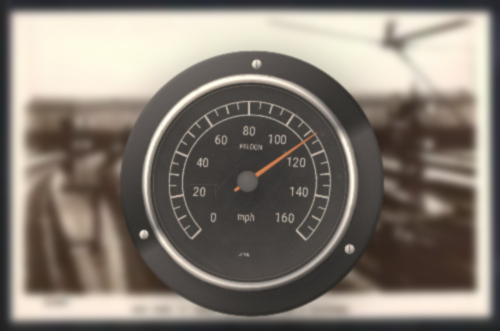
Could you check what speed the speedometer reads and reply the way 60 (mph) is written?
112.5 (mph)
